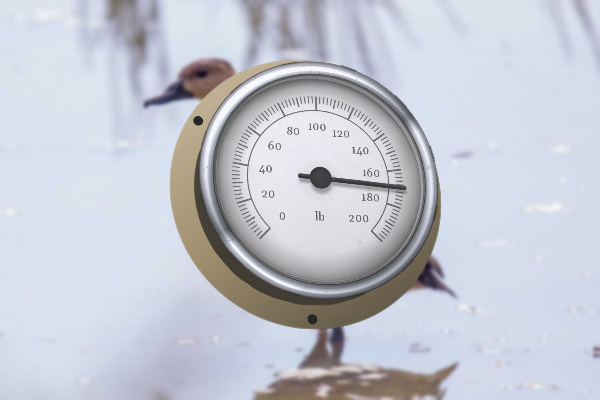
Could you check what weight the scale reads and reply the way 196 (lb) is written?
170 (lb)
